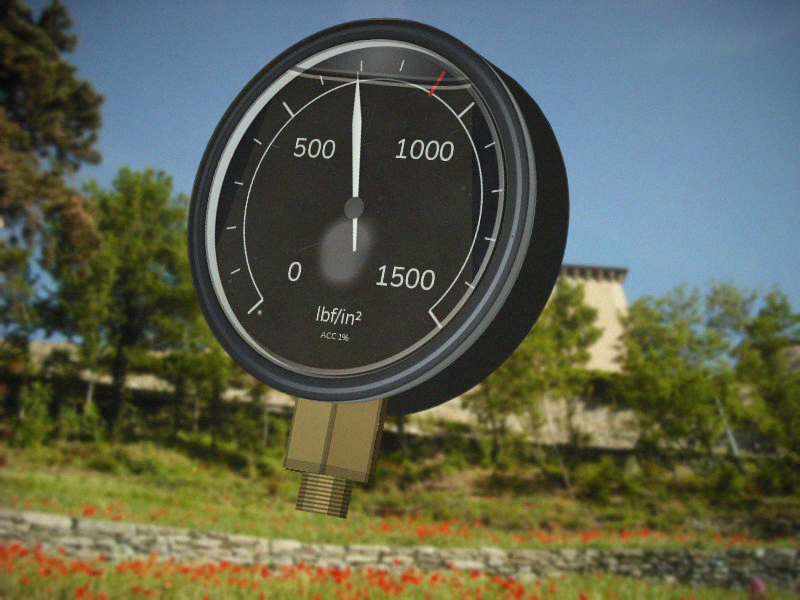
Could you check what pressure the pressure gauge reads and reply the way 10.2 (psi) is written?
700 (psi)
